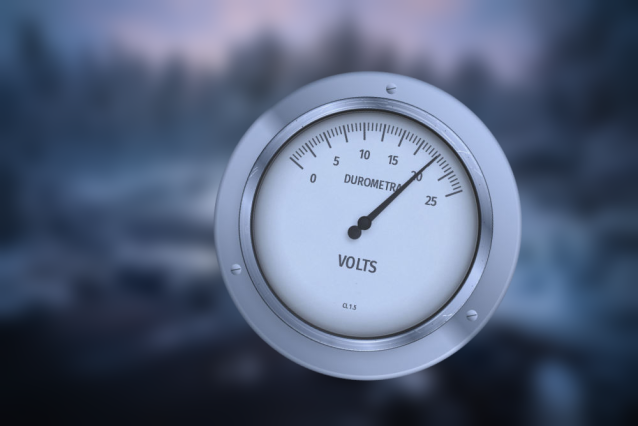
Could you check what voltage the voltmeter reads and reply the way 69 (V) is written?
20 (V)
